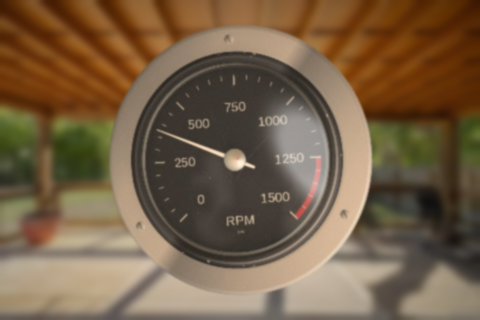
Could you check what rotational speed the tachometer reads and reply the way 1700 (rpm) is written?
375 (rpm)
